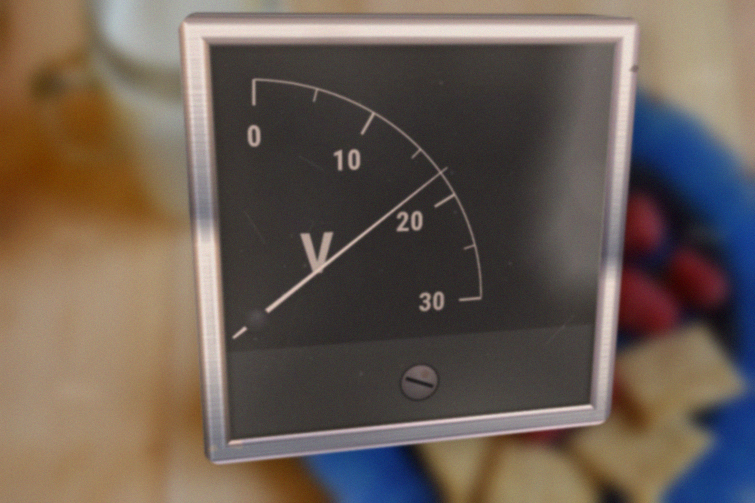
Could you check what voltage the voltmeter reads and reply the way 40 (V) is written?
17.5 (V)
